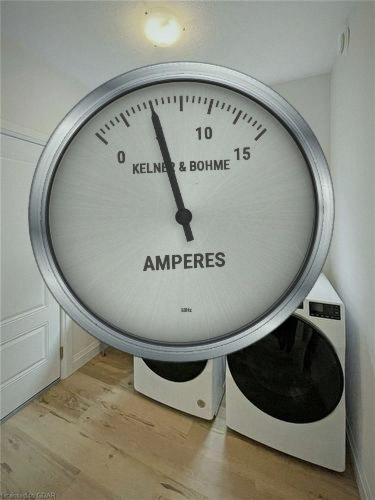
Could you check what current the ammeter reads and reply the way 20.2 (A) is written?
5 (A)
